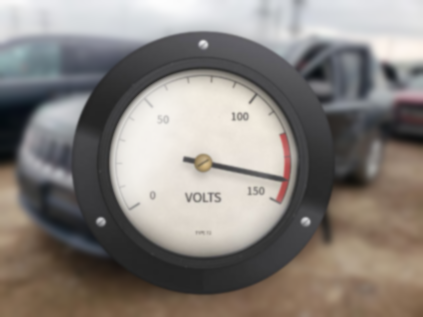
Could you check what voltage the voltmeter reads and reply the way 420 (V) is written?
140 (V)
